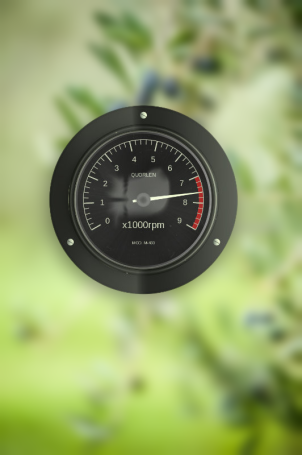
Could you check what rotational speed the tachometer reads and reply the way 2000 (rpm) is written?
7600 (rpm)
